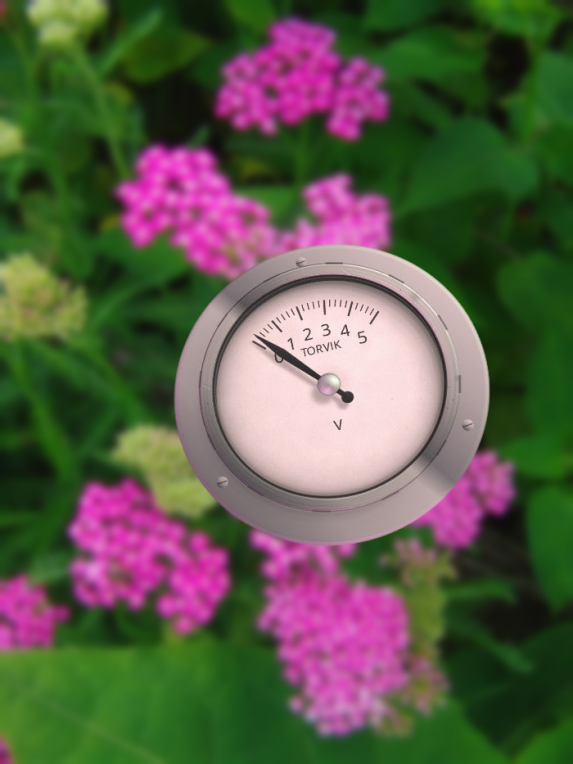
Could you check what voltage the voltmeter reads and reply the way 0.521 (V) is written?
0.2 (V)
